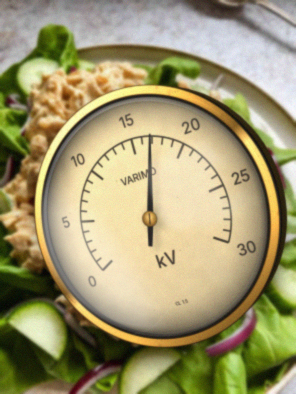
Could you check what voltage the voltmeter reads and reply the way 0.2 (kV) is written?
17 (kV)
